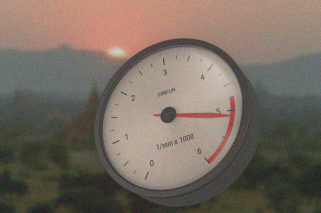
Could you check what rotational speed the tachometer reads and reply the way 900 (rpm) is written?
5125 (rpm)
